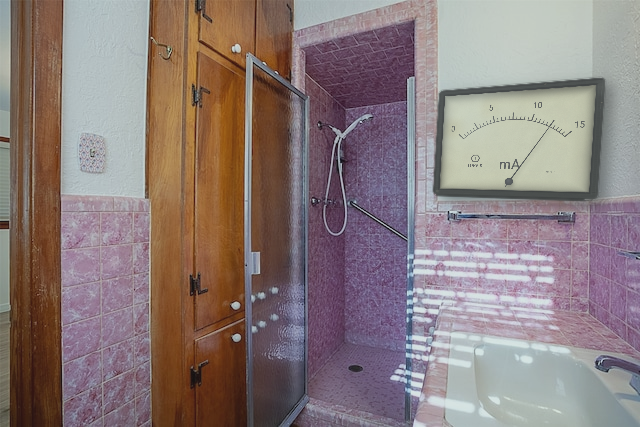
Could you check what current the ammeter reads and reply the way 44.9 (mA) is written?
12.5 (mA)
